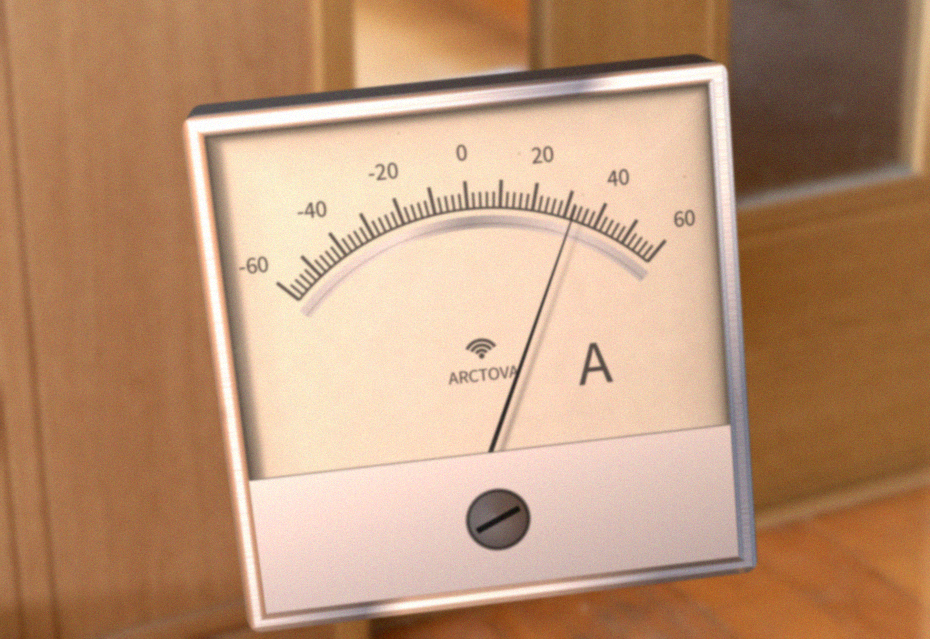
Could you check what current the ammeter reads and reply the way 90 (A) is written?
32 (A)
